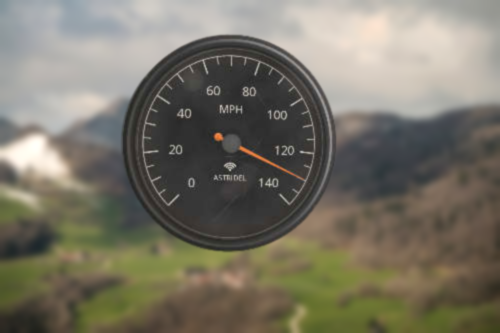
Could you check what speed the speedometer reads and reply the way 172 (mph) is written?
130 (mph)
